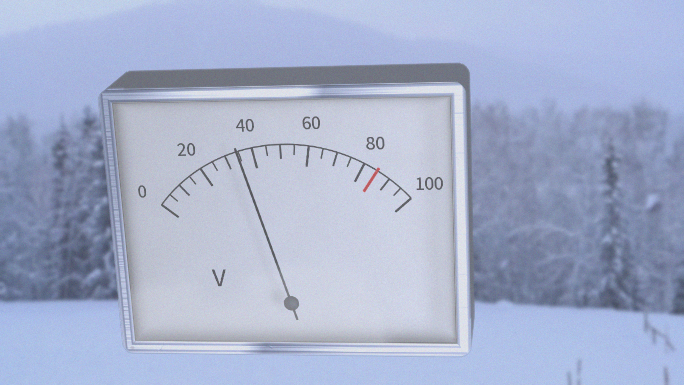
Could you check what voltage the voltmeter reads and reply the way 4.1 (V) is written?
35 (V)
